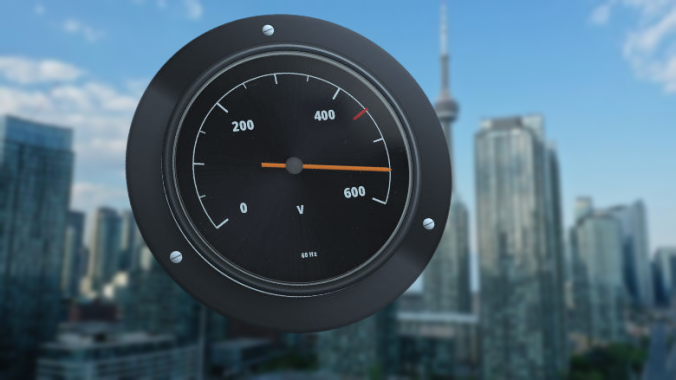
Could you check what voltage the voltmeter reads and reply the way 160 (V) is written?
550 (V)
